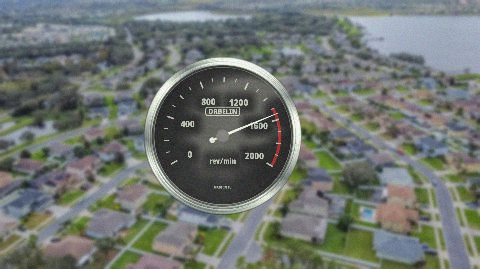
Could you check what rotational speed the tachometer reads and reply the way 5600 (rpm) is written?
1550 (rpm)
